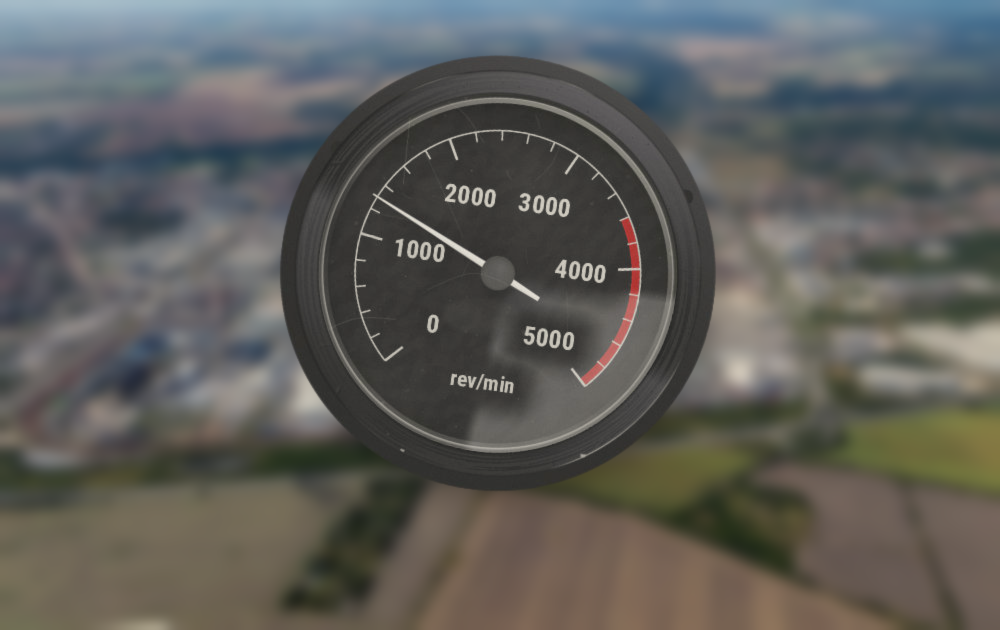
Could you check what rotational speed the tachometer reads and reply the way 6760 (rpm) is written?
1300 (rpm)
